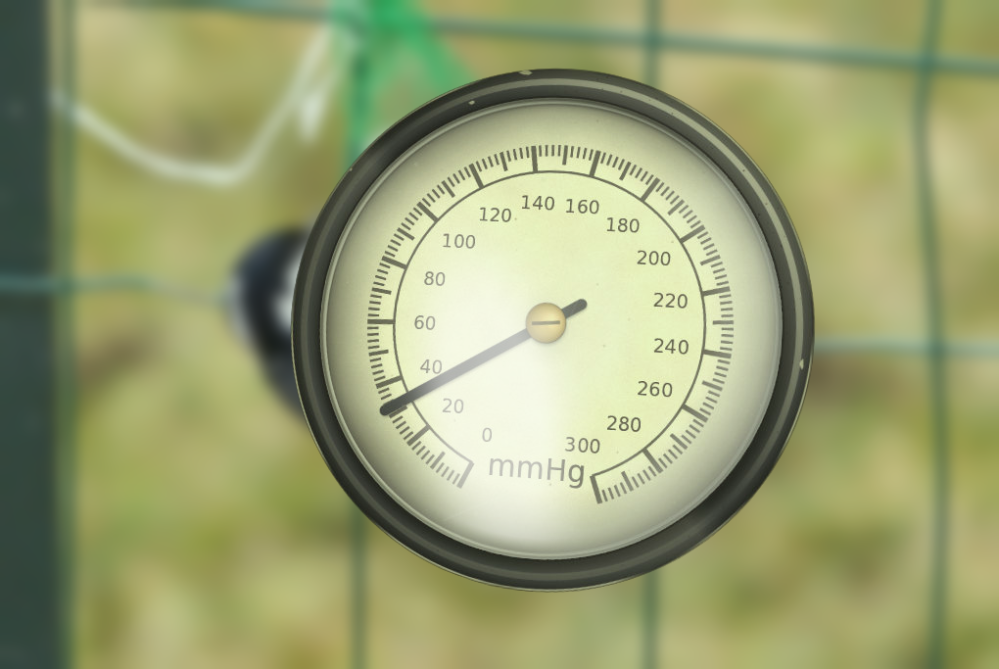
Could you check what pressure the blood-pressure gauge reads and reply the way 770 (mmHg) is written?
32 (mmHg)
